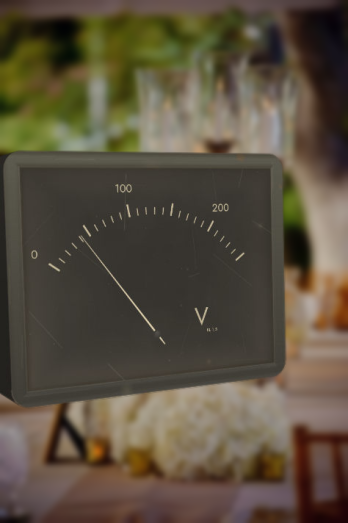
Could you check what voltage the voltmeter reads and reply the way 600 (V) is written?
40 (V)
